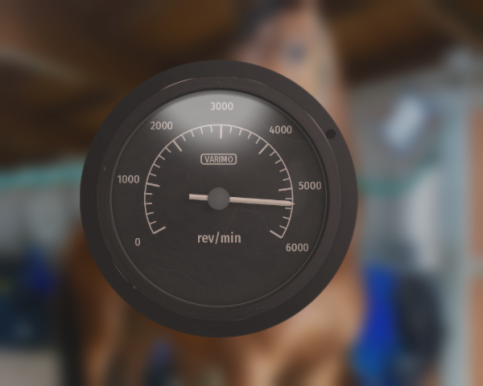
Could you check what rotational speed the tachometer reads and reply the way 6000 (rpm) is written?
5300 (rpm)
